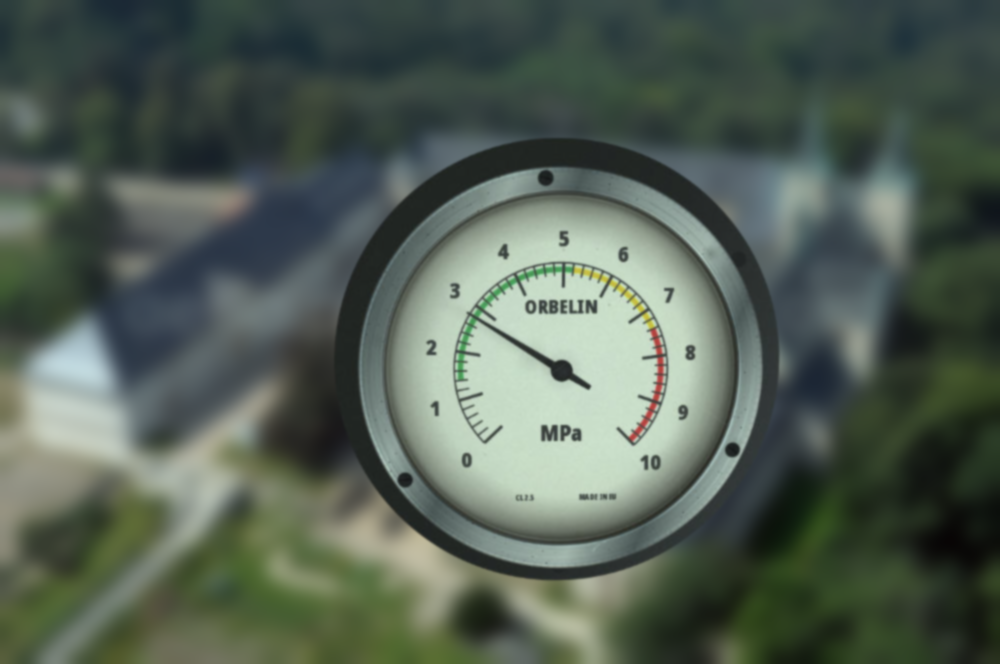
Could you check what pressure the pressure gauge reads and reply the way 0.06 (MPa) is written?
2.8 (MPa)
